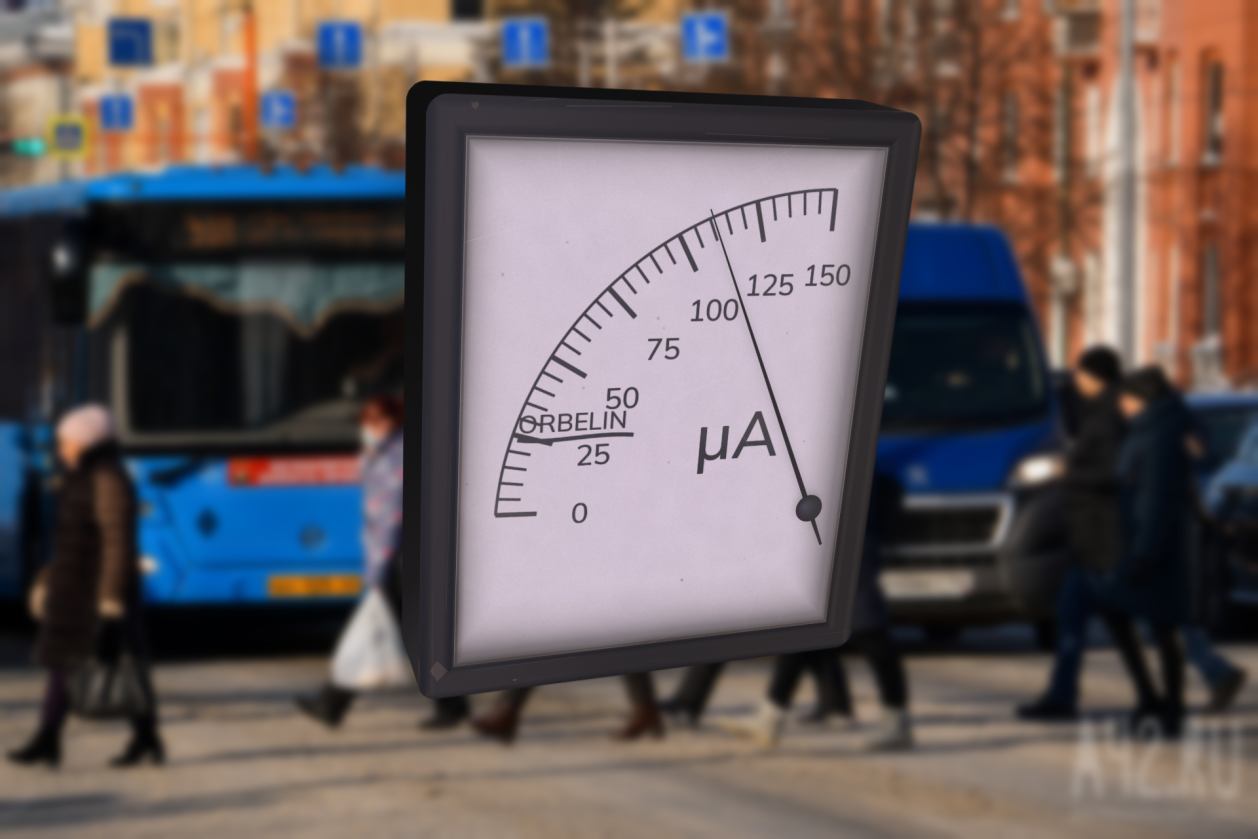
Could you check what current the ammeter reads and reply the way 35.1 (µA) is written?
110 (µA)
